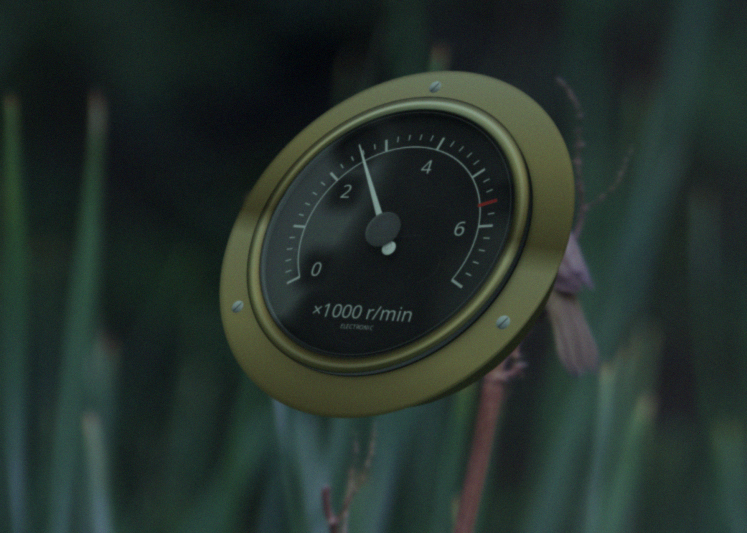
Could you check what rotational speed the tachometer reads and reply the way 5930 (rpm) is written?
2600 (rpm)
